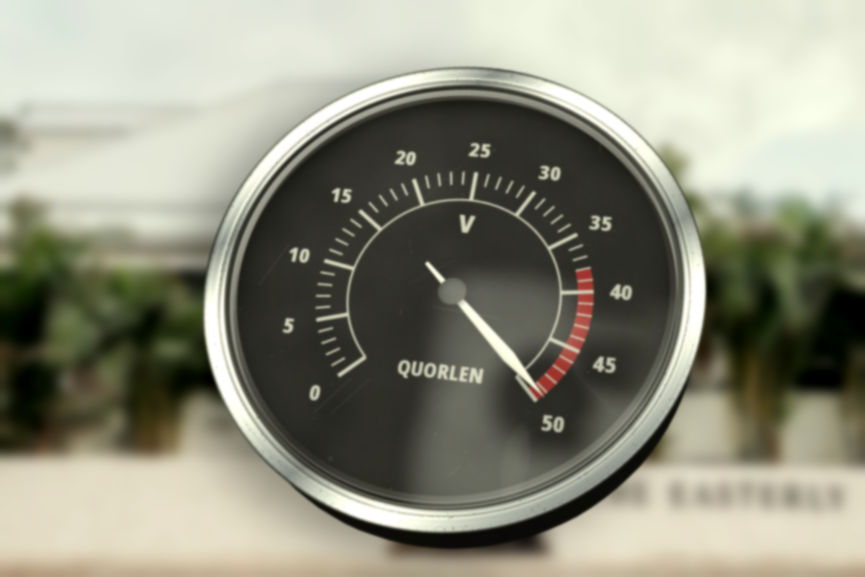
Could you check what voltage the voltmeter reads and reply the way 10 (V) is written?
49.5 (V)
